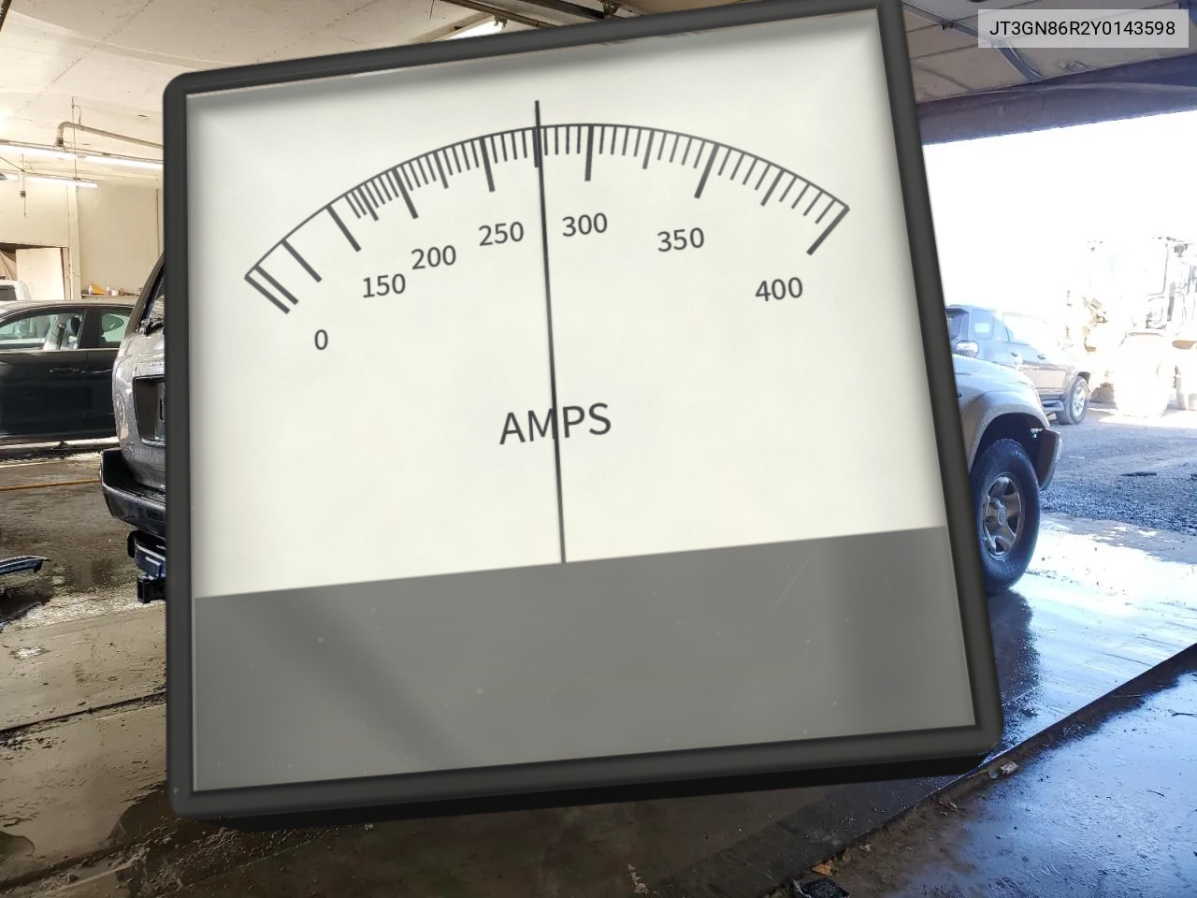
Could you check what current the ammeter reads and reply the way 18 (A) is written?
277.5 (A)
